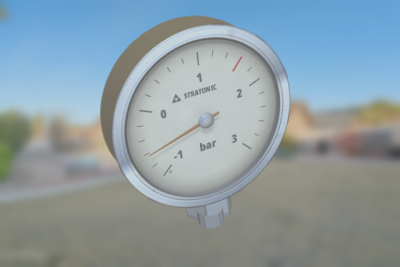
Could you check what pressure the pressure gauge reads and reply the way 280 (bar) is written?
-0.6 (bar)
